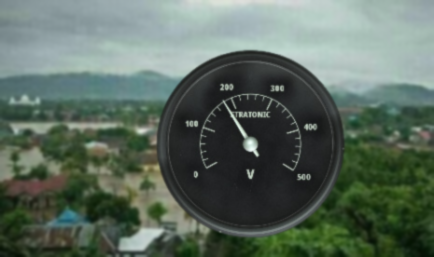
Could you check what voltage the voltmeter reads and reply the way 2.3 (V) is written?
180 (V)
